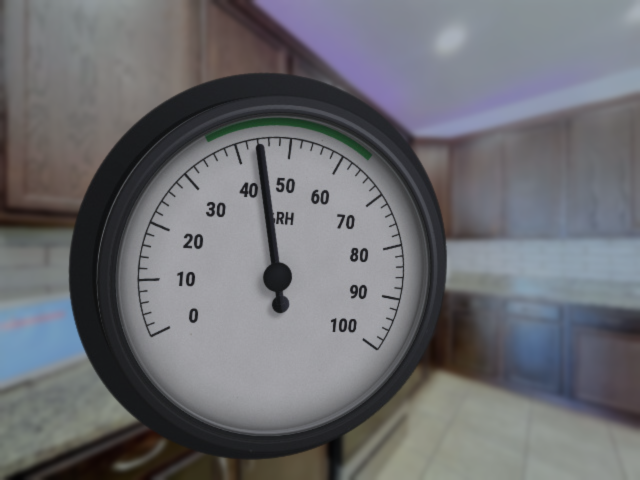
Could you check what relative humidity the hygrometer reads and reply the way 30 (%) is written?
44 (%)
